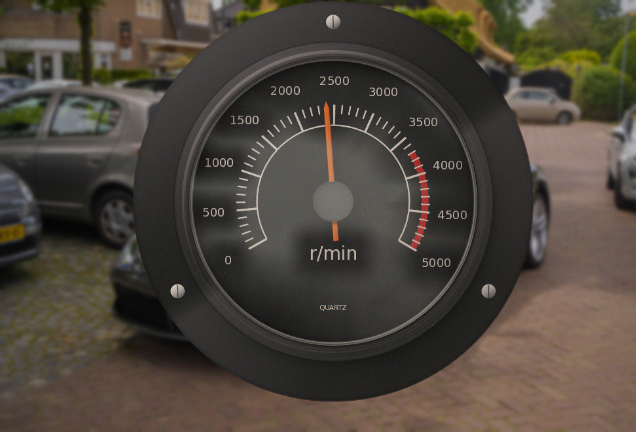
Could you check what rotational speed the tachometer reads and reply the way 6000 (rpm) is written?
2400 (rpm)
